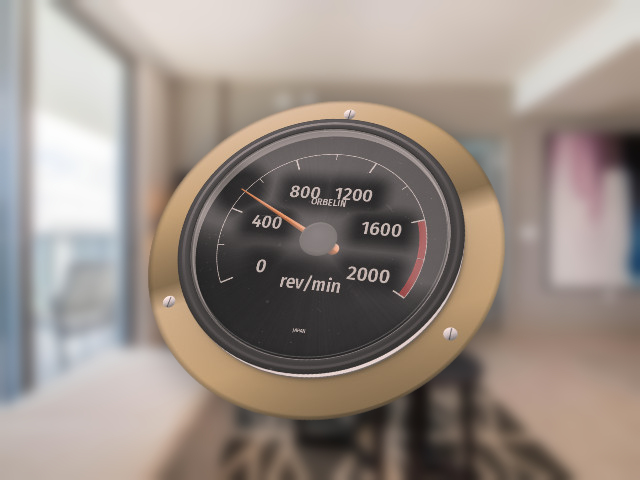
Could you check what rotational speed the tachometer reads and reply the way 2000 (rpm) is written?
500 (rpm)
